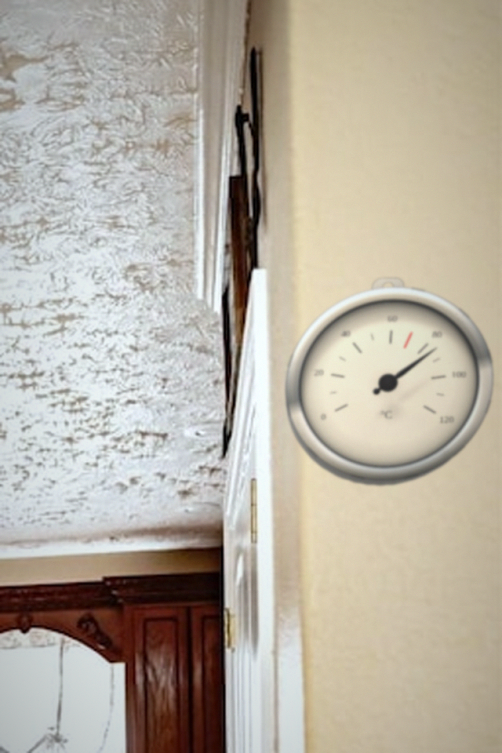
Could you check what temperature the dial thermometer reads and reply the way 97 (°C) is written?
85 (°C)
